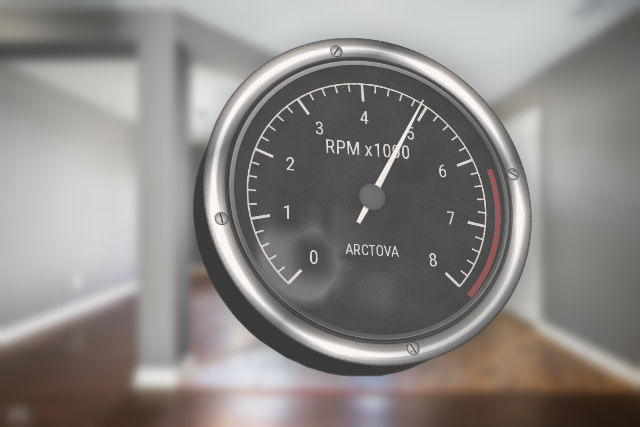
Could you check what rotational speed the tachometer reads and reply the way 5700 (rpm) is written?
4900 (rpm)
